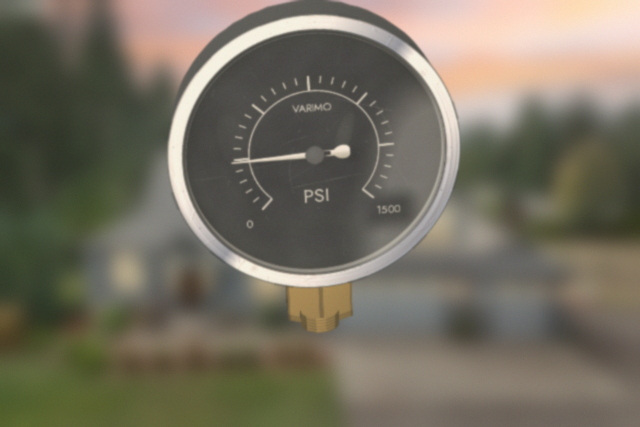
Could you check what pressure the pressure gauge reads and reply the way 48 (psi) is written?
250 (psi)
